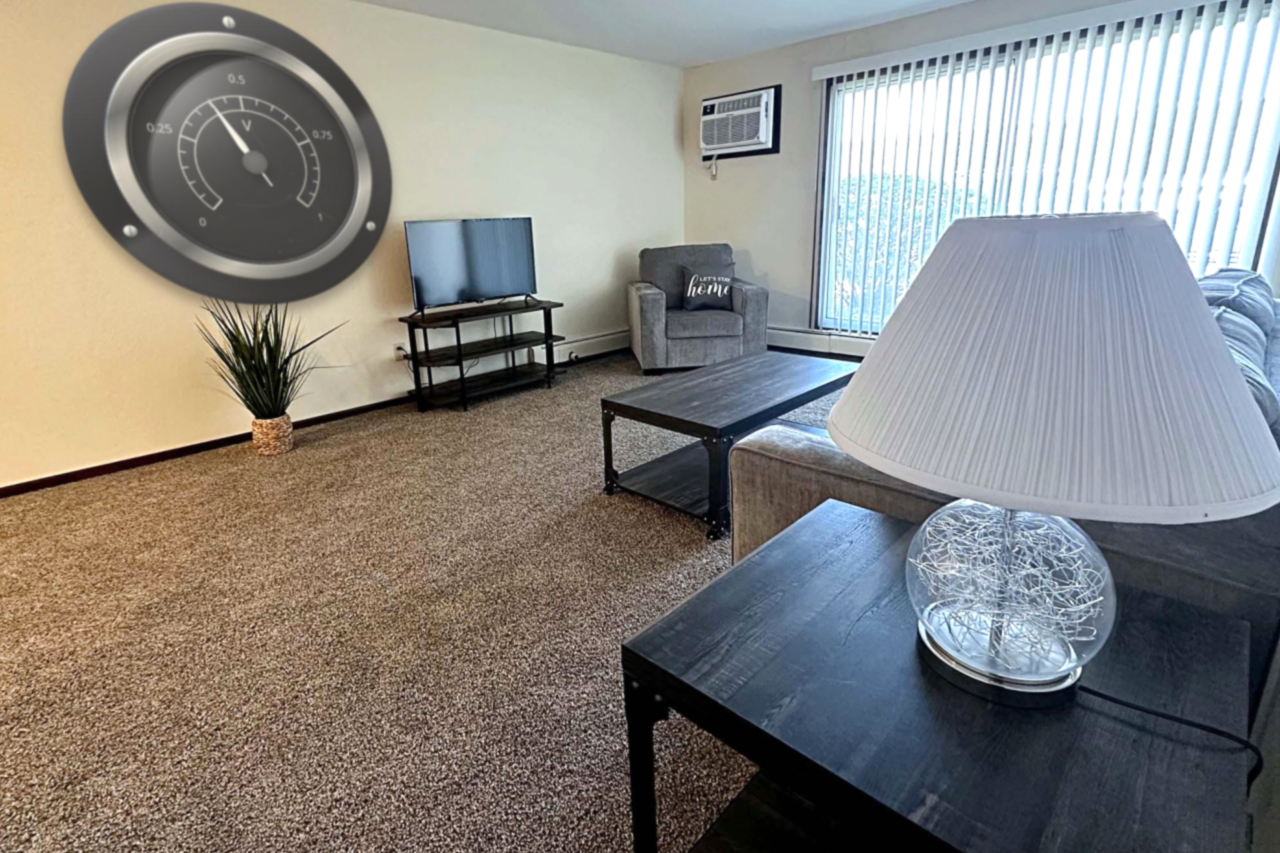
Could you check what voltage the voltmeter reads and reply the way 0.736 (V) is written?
0.4 (V)
